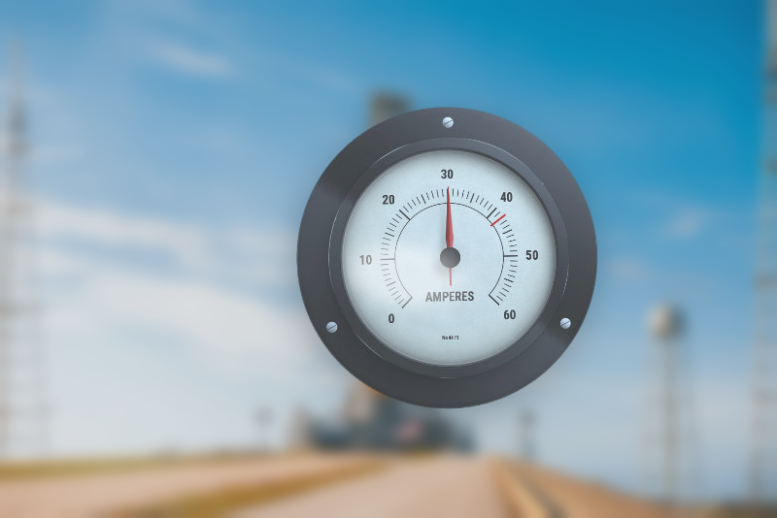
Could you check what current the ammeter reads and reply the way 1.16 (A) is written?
30 (A)
